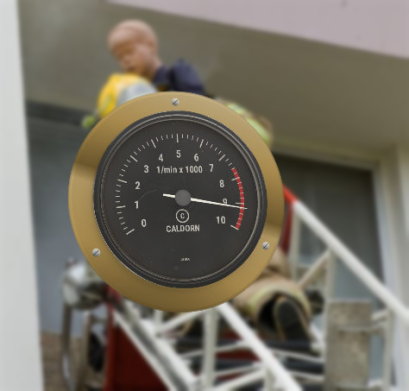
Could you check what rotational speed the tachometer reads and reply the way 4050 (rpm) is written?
9200 (rpm)
